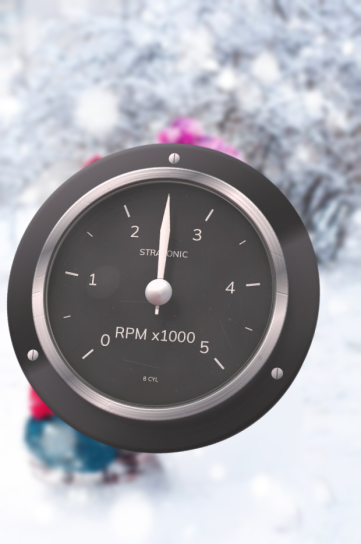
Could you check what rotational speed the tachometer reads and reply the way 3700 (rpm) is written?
2500 (rpm)
